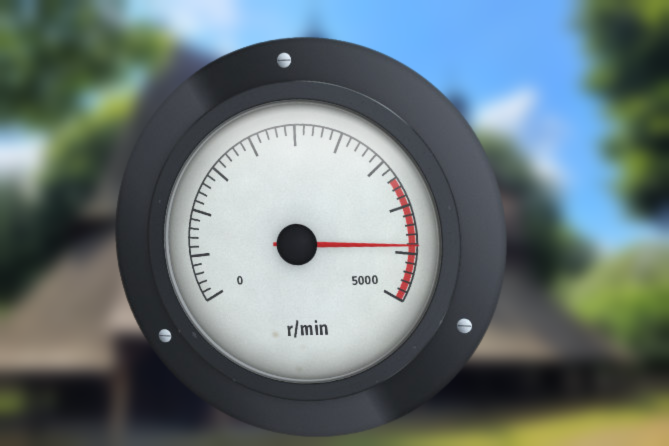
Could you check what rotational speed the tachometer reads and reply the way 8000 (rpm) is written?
4400 (rpm)
